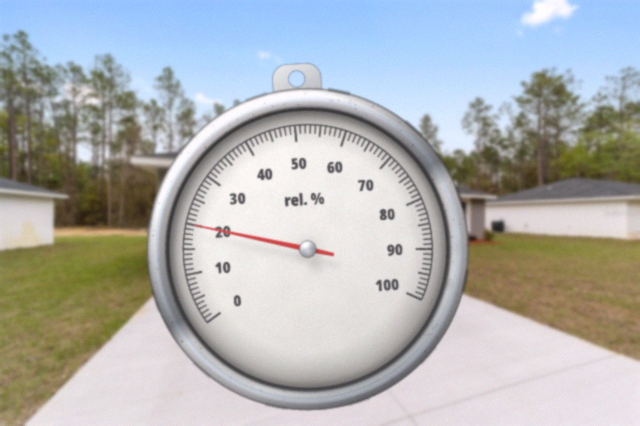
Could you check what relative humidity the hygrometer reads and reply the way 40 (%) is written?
20 (%)
